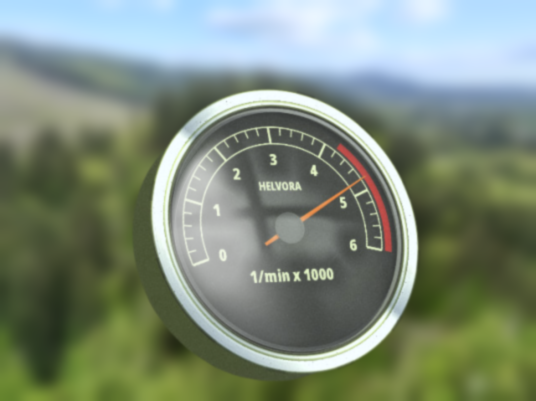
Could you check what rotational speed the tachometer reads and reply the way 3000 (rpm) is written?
4800 (rpm)
